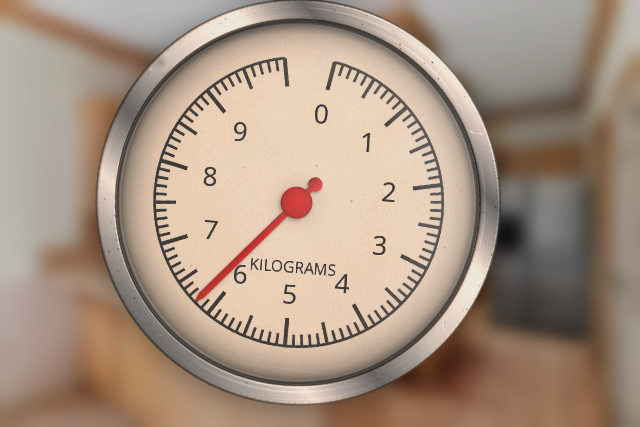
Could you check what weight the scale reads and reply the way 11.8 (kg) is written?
6.2 (kg)
